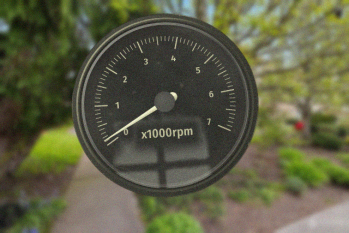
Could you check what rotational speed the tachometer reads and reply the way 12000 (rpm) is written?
100 (rpm)
